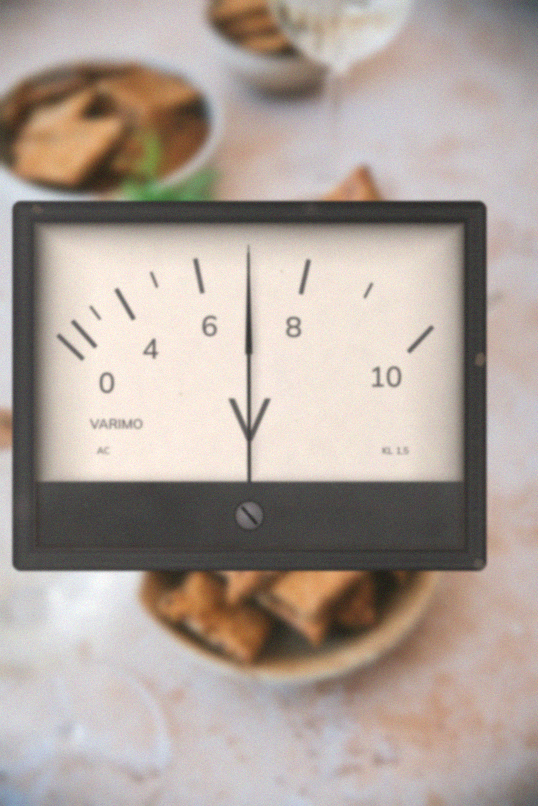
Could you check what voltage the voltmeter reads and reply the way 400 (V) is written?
7 (V)
